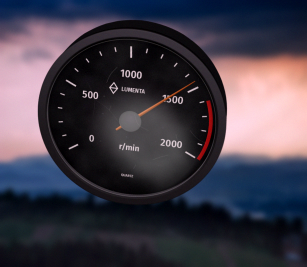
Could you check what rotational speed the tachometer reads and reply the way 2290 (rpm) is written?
1450 (rpm)
